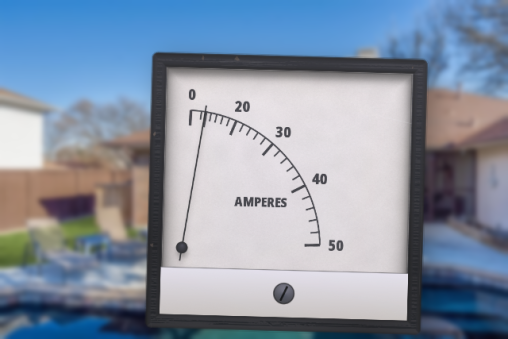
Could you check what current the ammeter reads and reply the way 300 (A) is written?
10 (A)
